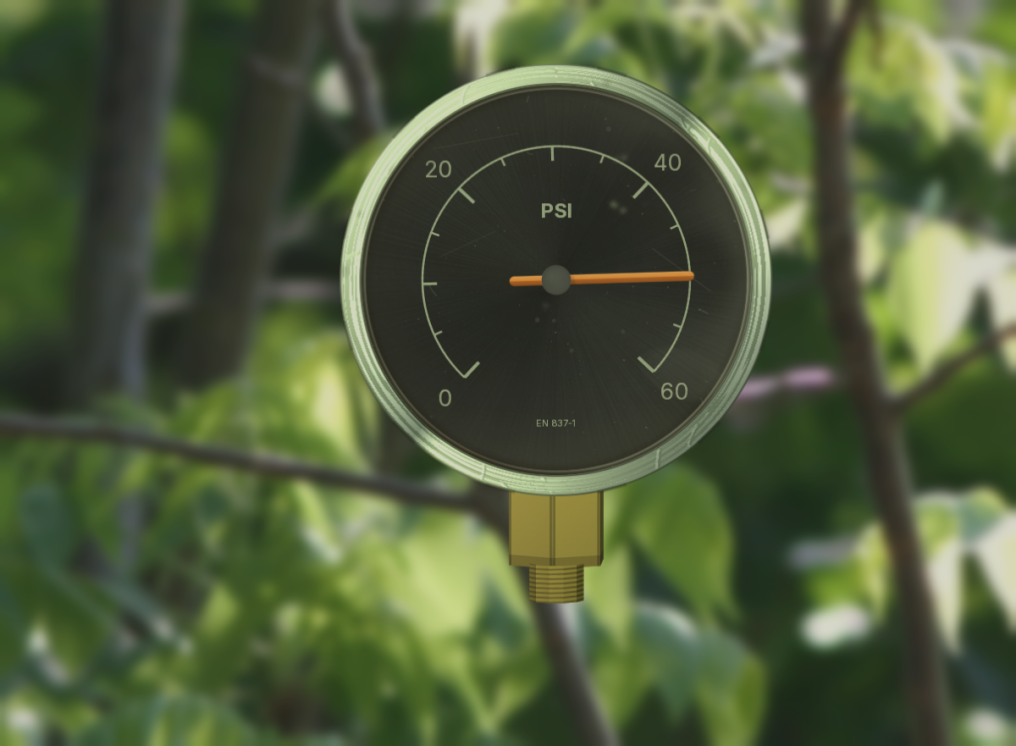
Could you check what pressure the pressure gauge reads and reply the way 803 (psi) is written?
50 (psi)
